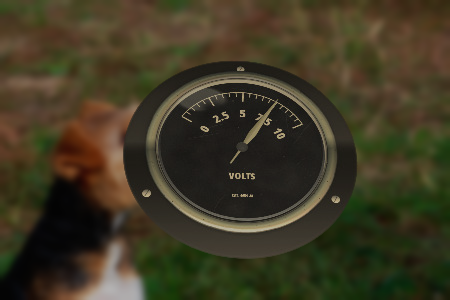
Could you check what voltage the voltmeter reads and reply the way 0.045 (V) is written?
7.5 (V)
